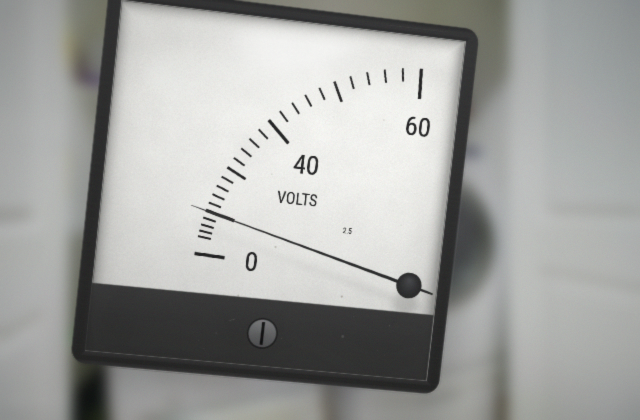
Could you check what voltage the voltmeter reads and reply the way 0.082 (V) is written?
20 (V)
